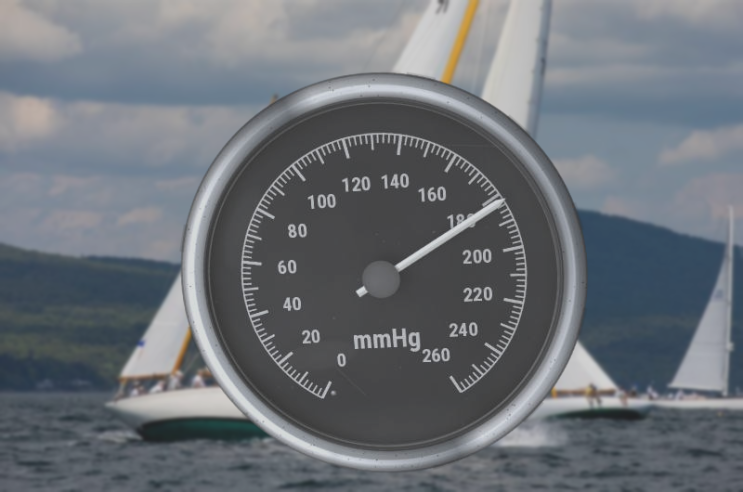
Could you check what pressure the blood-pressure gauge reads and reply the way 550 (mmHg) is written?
182 (mmHg)
